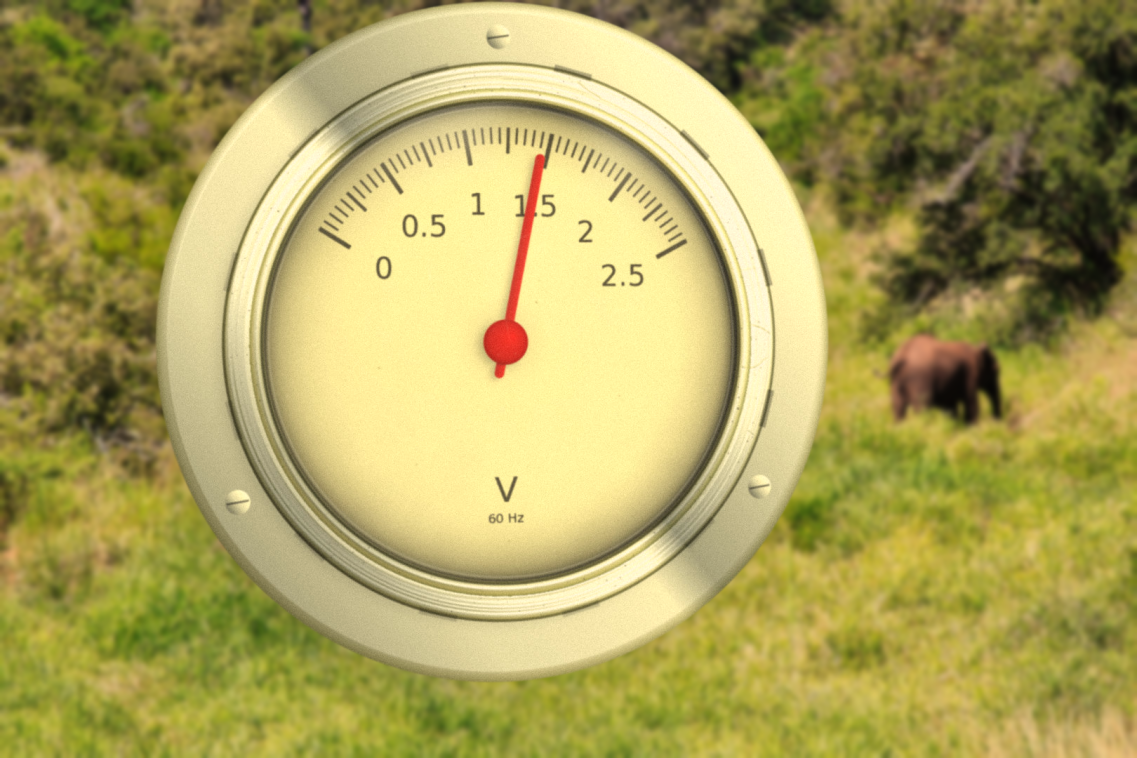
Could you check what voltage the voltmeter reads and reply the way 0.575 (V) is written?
1.45 (V)
